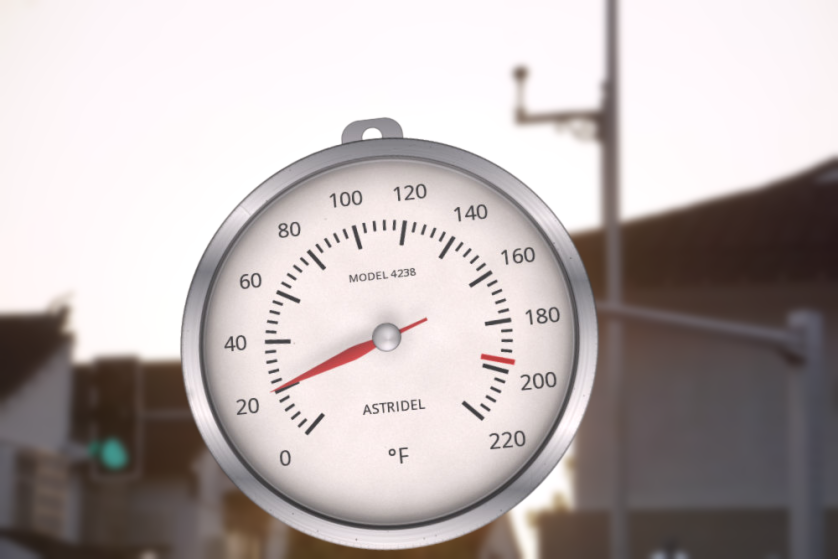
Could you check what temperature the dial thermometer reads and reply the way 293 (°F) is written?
20 (°F)
